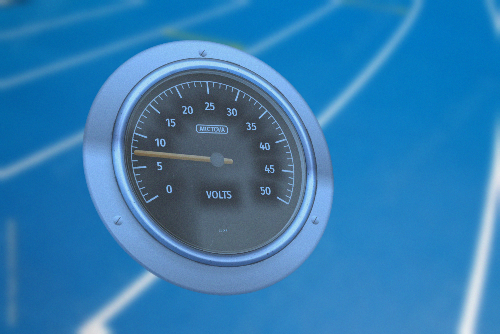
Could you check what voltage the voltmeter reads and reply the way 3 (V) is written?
7 (V)
